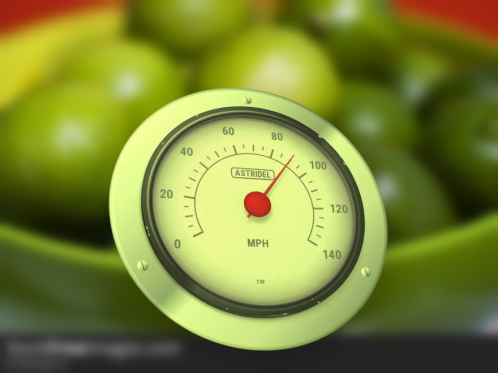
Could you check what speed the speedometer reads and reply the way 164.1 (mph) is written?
90 (mph)
